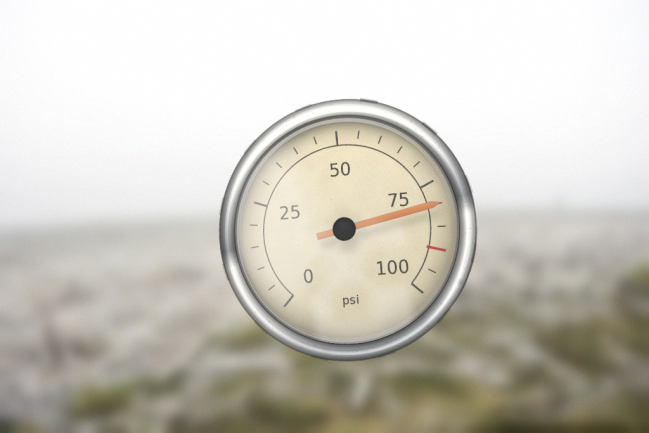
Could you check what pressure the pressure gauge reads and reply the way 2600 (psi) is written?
80 (psi)
